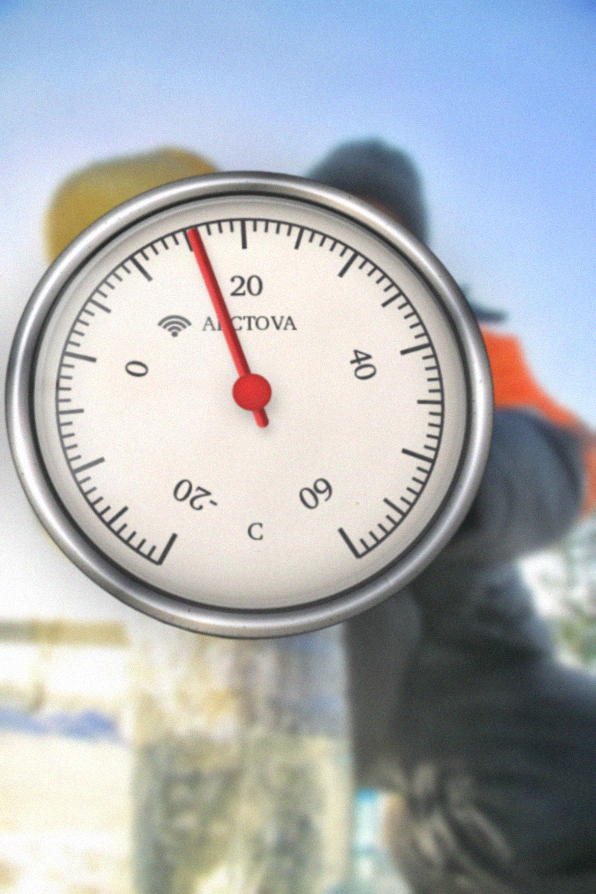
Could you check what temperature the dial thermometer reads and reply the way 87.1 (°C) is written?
15.5 (°C)
